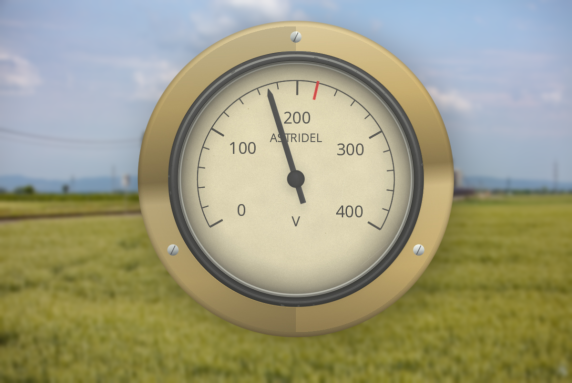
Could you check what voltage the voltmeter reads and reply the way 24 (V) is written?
170 (V)
